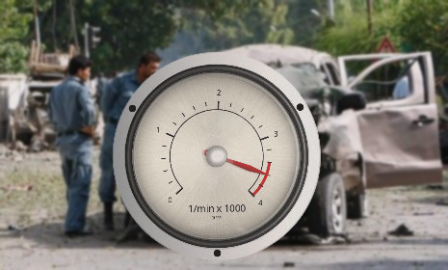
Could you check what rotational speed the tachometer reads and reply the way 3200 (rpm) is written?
3600 (rpm)
